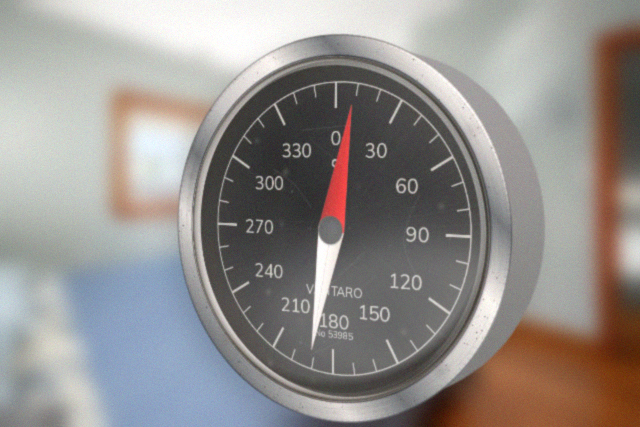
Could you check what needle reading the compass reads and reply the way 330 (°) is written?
10 (°)
